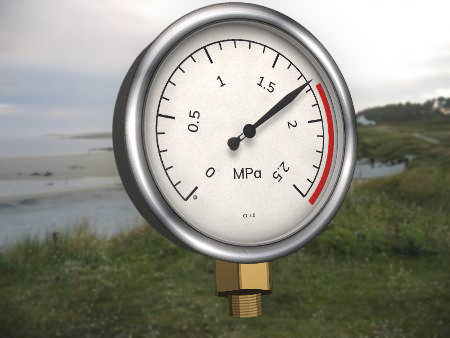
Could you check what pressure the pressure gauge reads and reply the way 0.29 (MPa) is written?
1.75 (MPa)
